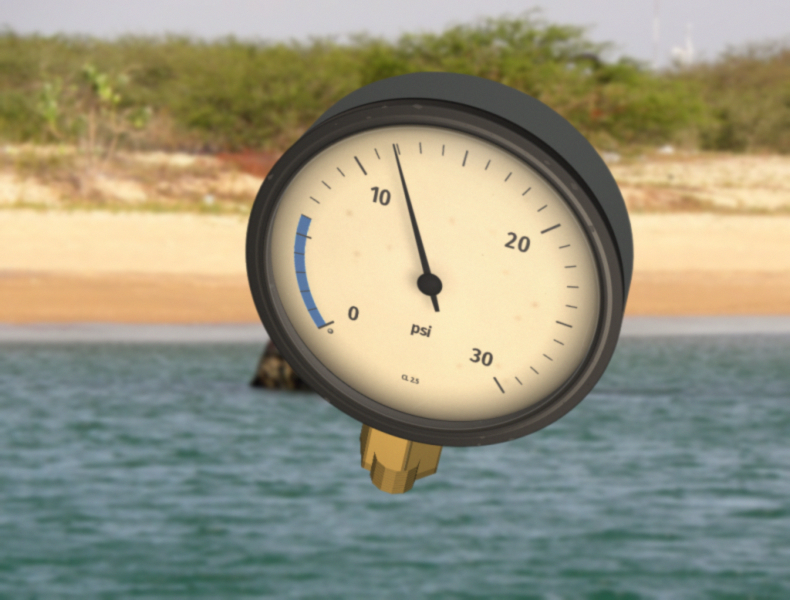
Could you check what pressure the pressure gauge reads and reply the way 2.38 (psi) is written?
12 (psi)
